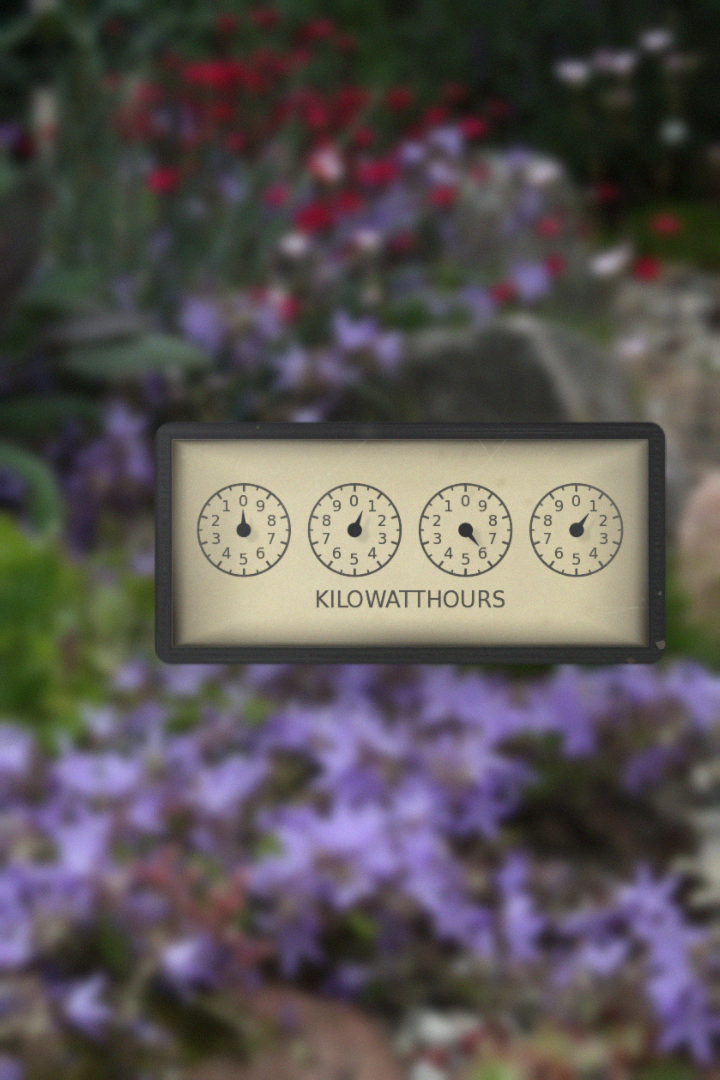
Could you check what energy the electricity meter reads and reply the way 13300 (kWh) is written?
61 (kWh)
